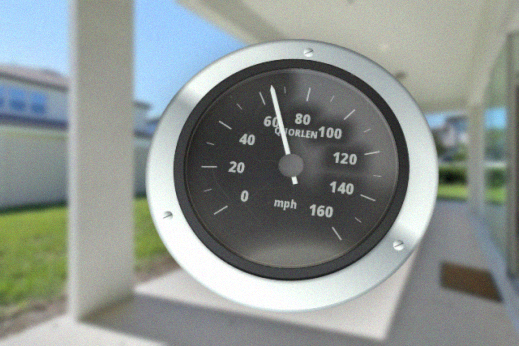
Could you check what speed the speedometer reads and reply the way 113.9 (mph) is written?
65 (mph)
